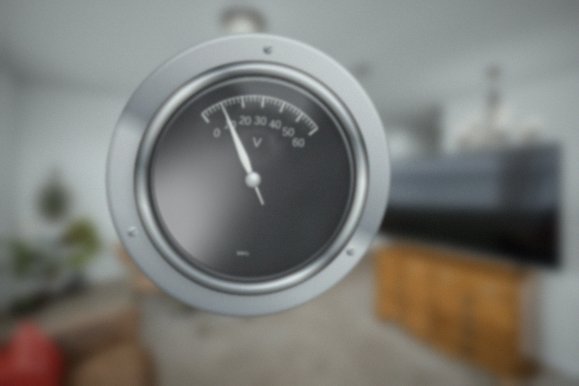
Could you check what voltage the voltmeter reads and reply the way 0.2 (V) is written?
10 (V)
